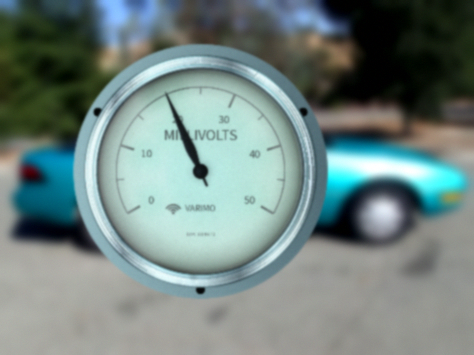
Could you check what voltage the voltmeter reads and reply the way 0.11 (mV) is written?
20 (mV)
